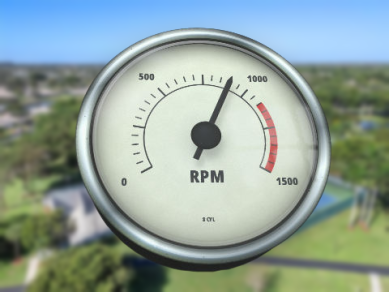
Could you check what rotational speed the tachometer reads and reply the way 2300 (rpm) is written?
900 (rpm)
